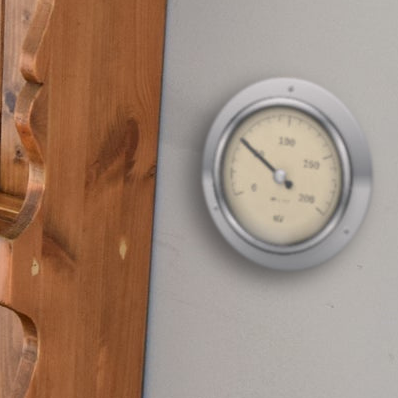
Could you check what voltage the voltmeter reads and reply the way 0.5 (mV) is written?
50 (mV)
